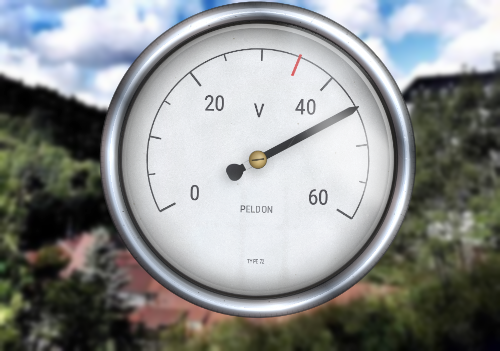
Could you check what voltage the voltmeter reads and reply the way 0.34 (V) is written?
45 (V)
